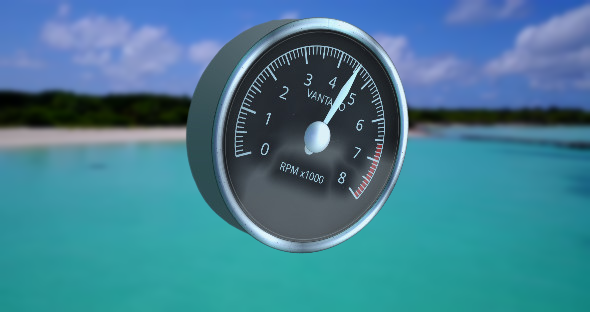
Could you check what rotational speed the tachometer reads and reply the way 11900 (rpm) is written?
4500 (rpm)
